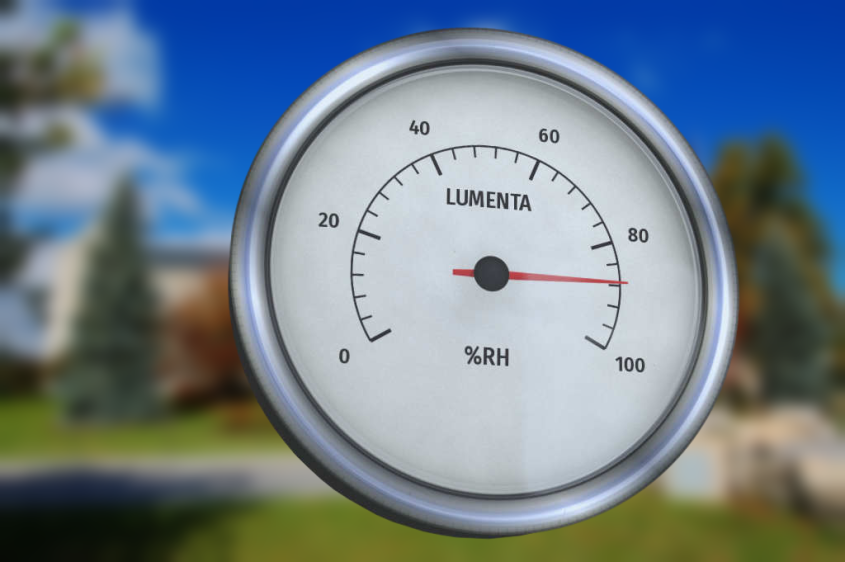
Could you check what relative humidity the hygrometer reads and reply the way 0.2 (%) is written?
88 (%)
